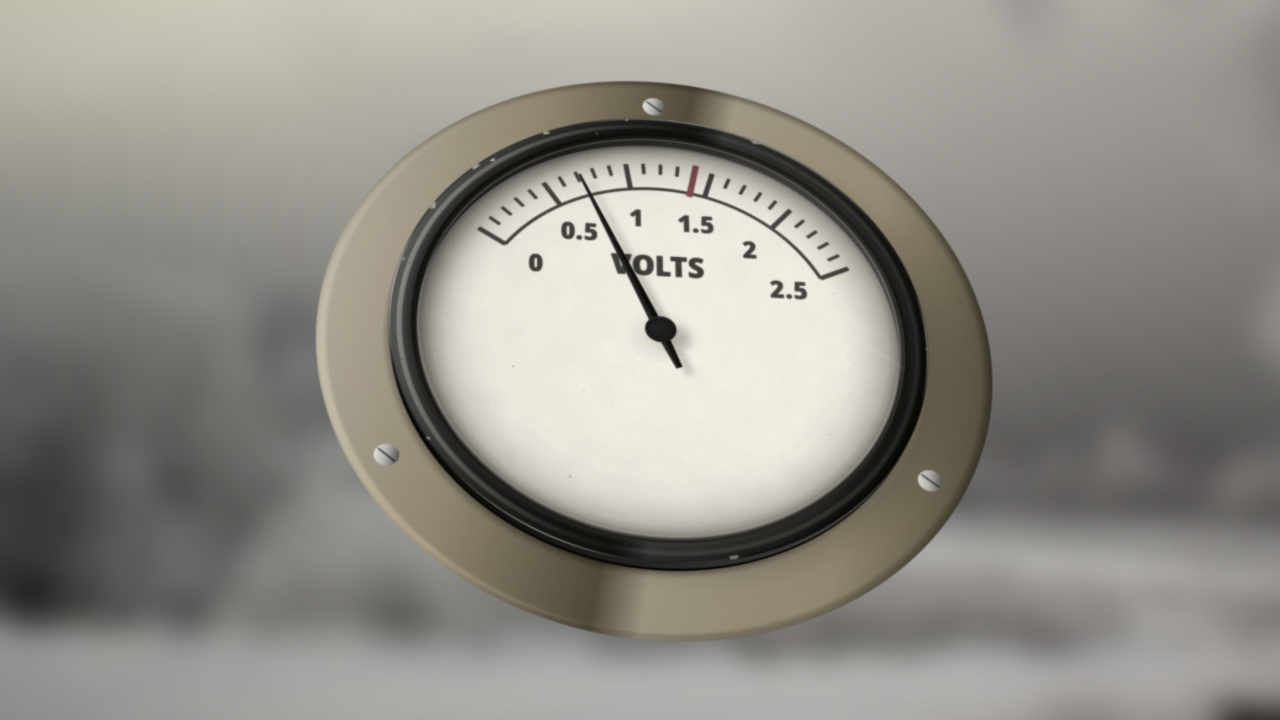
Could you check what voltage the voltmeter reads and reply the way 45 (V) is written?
0.7 (V)
